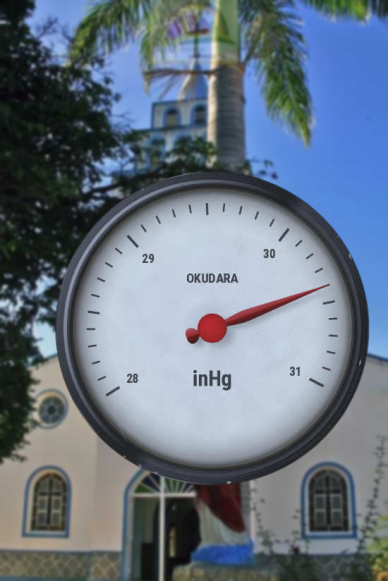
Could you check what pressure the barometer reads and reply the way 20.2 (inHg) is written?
30.4 (inHg)
